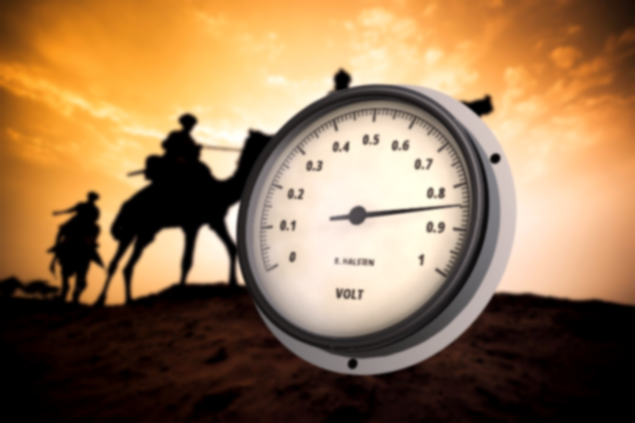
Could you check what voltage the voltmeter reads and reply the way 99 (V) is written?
0.85 (V)
